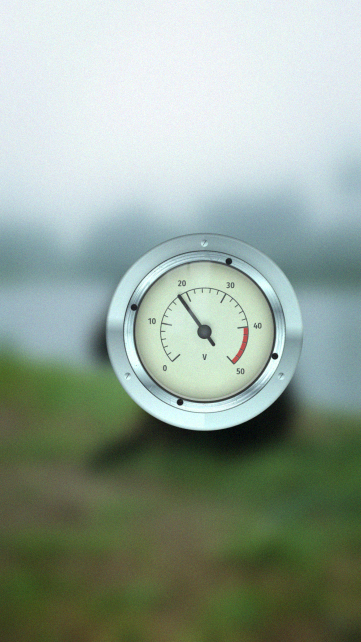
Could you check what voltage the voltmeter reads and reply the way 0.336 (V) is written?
18 (V)
